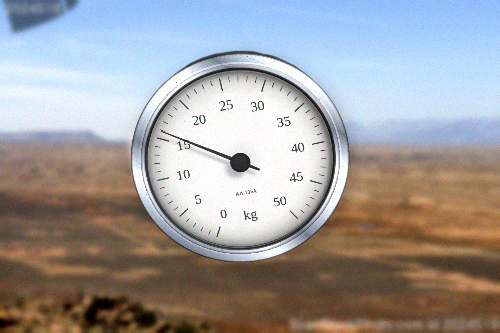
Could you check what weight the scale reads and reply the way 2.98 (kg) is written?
16 (kg)
